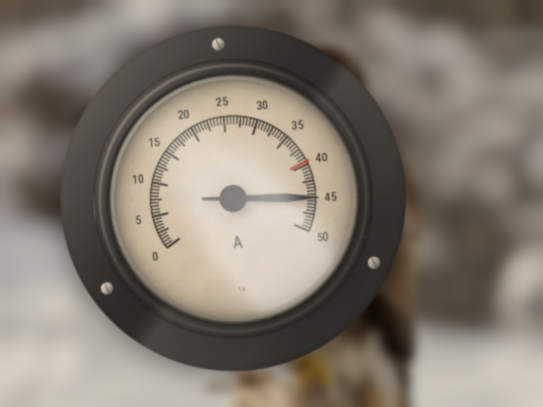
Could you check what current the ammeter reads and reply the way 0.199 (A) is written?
45 (A)
